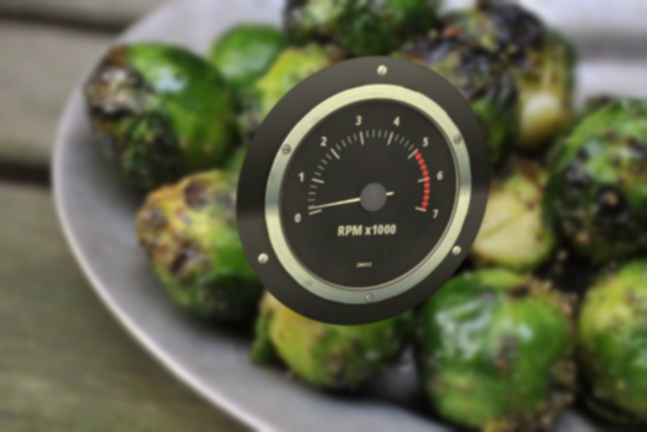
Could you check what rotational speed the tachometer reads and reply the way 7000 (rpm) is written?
200 (rpm)
